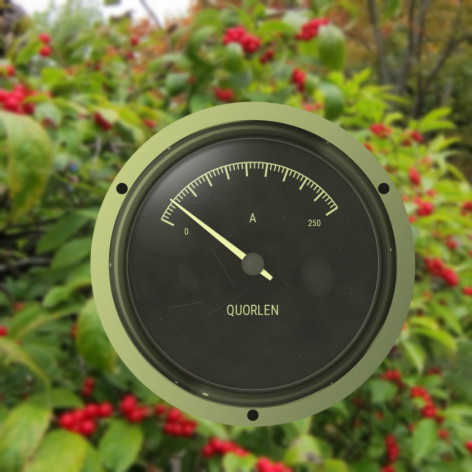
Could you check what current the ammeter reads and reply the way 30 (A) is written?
25 (A)
